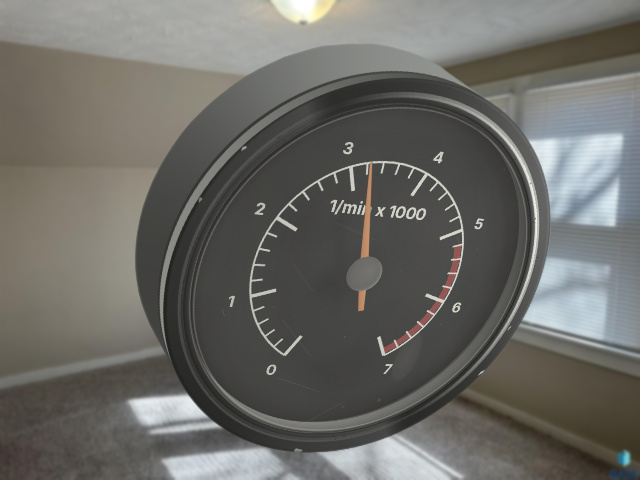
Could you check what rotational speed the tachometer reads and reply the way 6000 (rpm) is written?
3200 (rpm)
